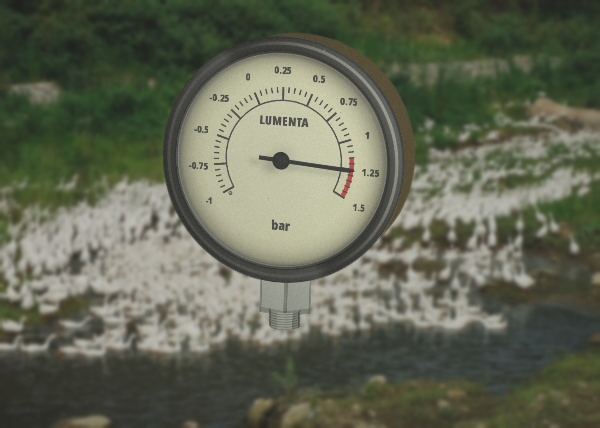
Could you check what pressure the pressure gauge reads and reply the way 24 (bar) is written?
1.25 (bar)
